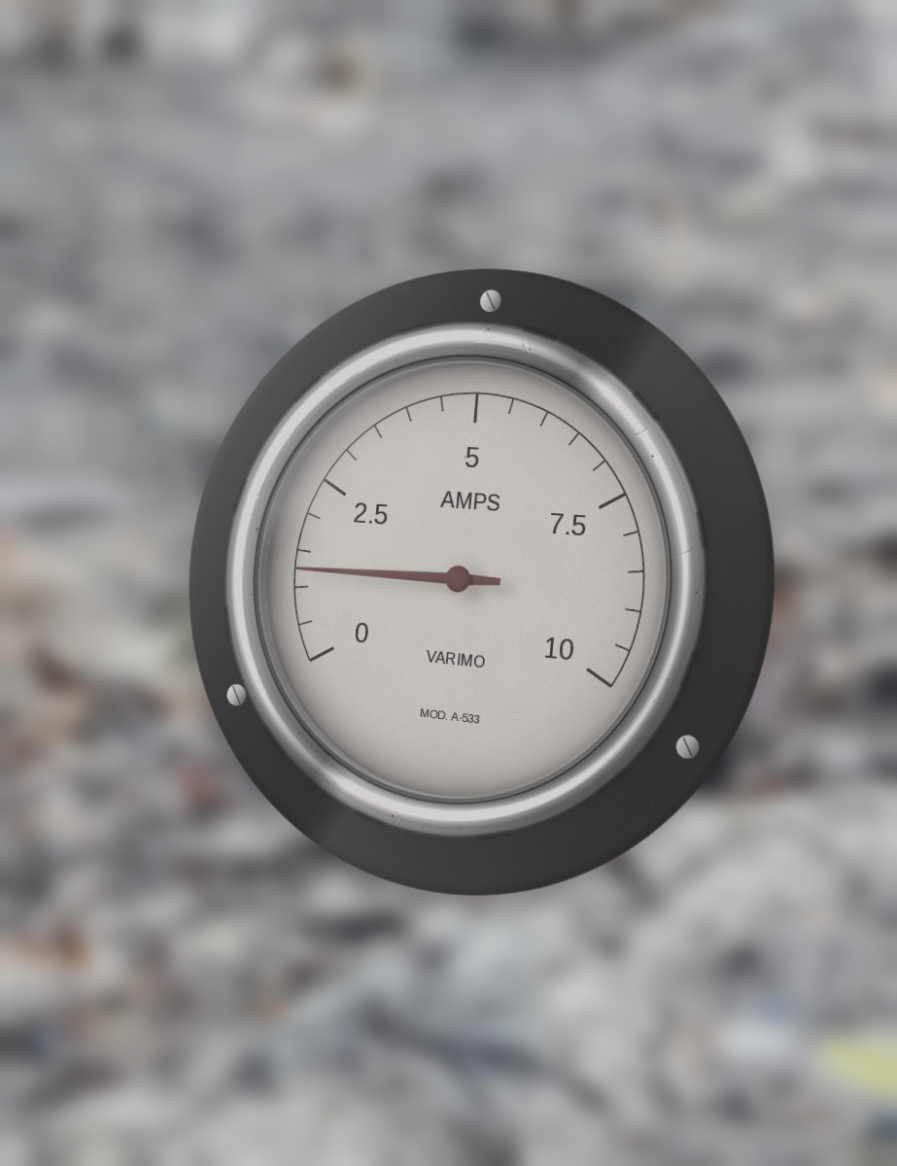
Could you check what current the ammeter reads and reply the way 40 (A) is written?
1.25 (A)
